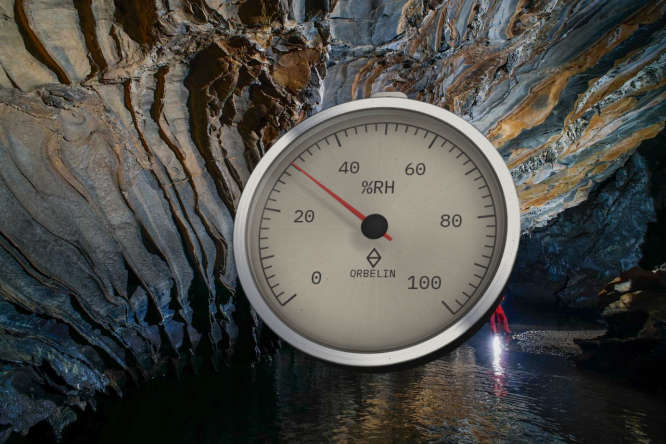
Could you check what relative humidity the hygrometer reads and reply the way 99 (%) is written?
30 (%)
